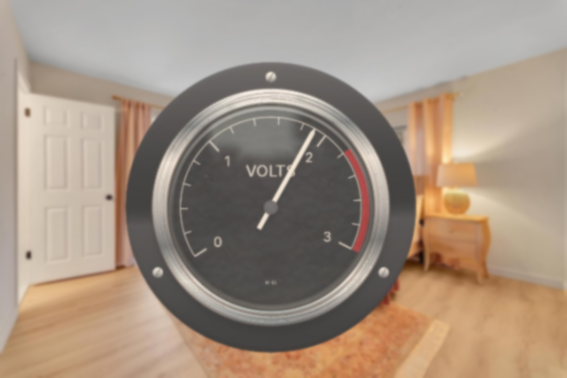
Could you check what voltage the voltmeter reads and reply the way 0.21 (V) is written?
1.9 (V)
